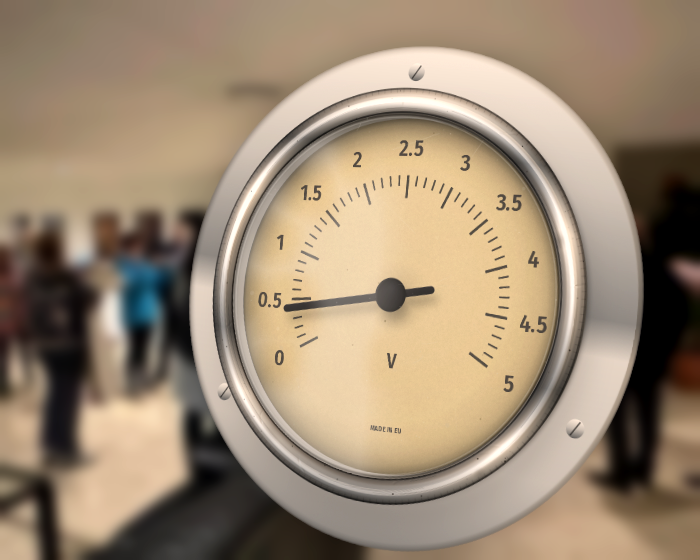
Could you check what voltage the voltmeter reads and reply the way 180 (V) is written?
0.4 (V)
